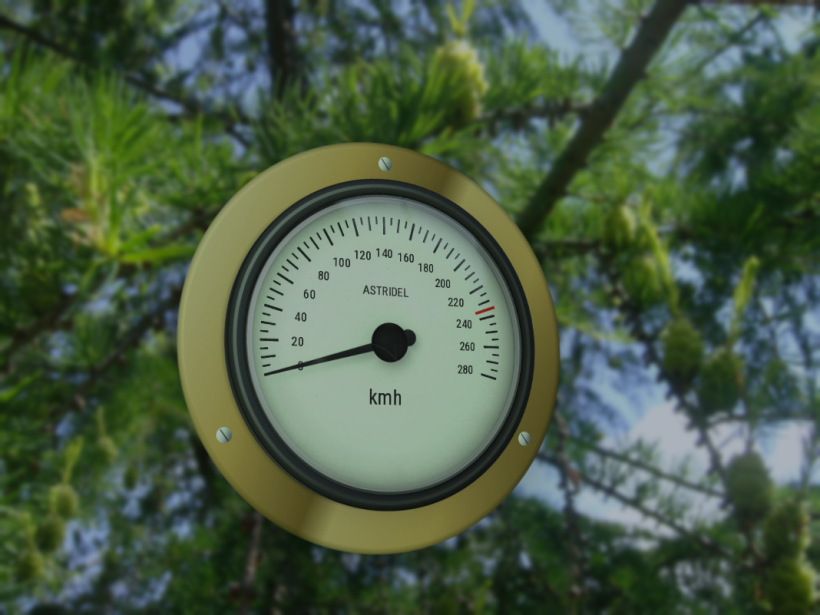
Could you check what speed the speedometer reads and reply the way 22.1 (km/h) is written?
0 (km/h)
